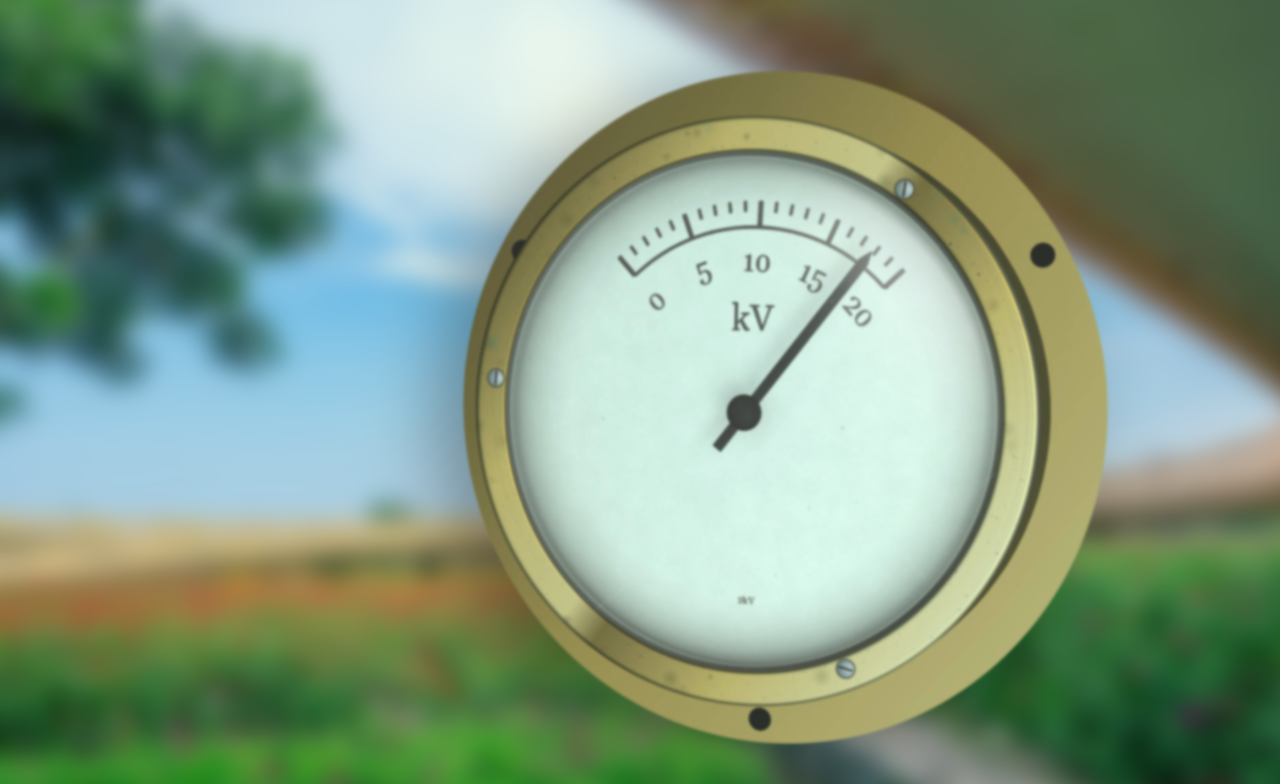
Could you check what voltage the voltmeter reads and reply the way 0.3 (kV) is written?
18 (kV)
